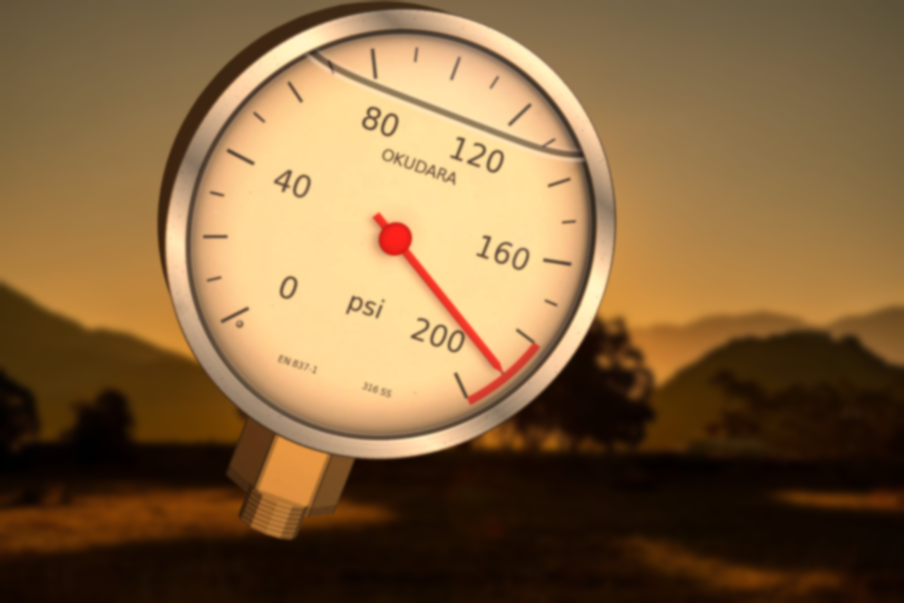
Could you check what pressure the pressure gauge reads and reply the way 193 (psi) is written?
190 (psi)
